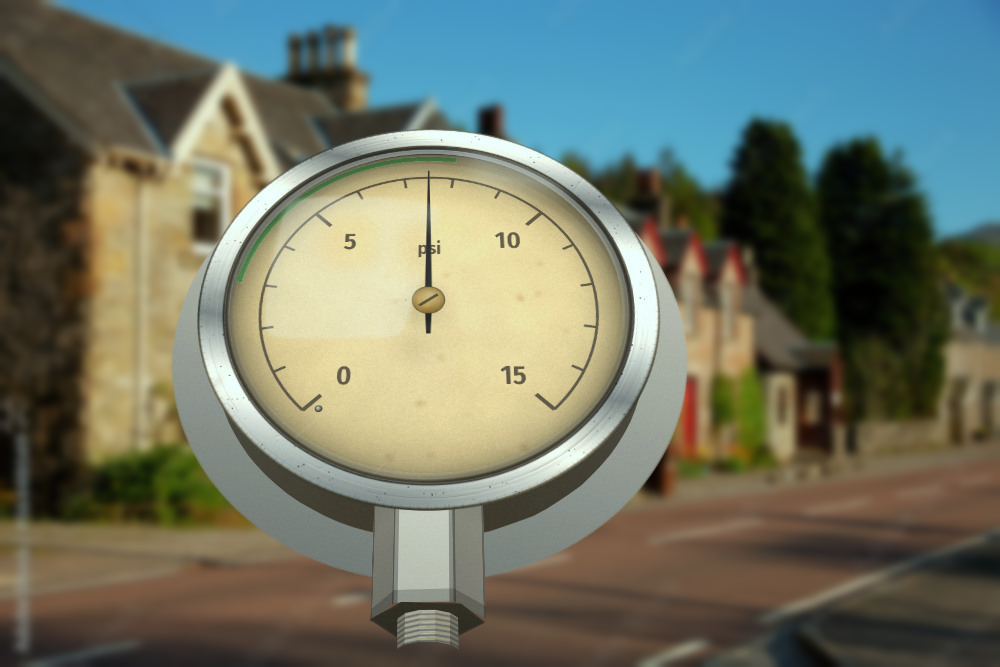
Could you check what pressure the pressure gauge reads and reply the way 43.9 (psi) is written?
7.5 (psi)
